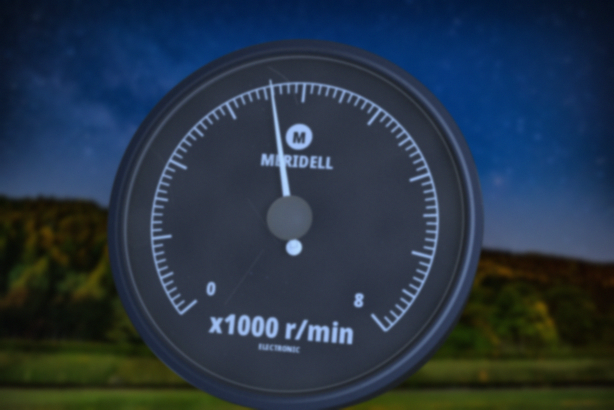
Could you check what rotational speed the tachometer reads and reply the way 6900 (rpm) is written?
3600 (rpm)
